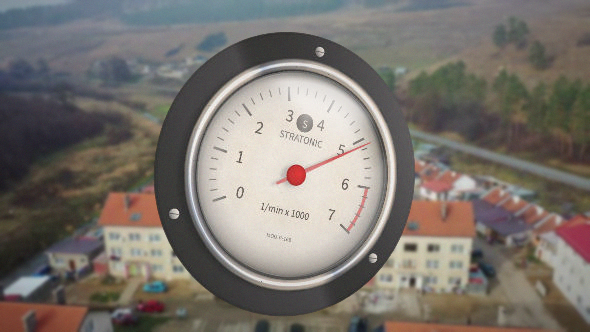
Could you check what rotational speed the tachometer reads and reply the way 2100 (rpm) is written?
5100 (rpm)
